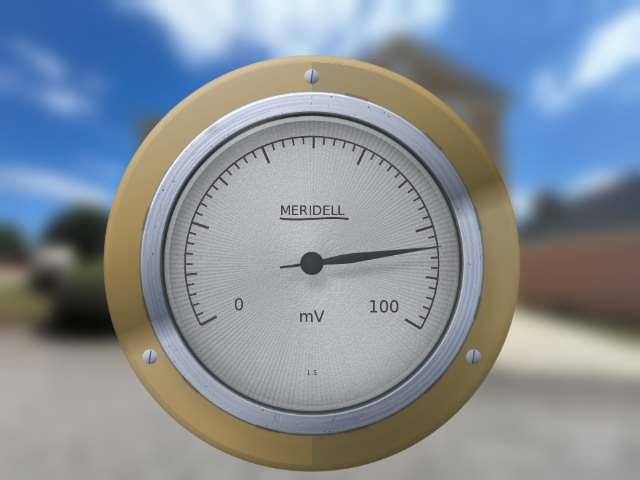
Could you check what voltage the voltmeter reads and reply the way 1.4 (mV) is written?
84 (mV)
